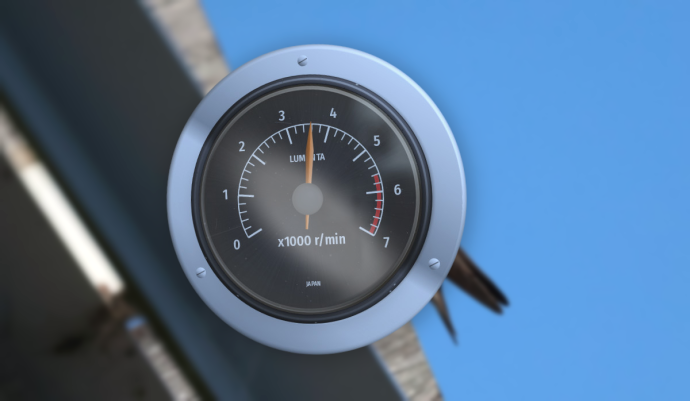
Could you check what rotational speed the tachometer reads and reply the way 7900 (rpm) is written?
3600 (rpm)
